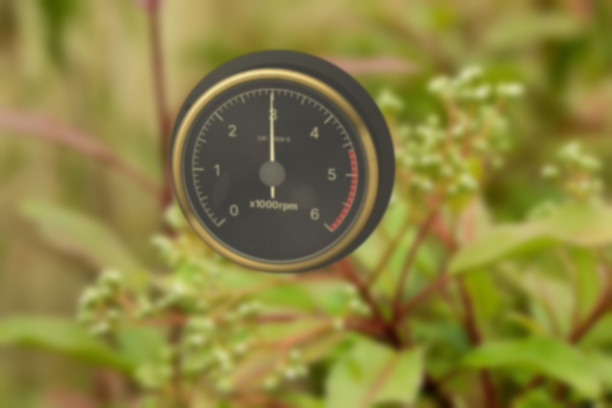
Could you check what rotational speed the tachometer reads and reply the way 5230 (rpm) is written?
3000 (rpm)
